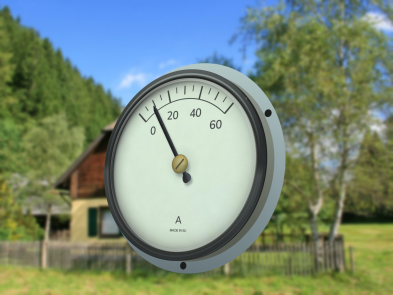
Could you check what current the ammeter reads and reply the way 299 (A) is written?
10 (A)
